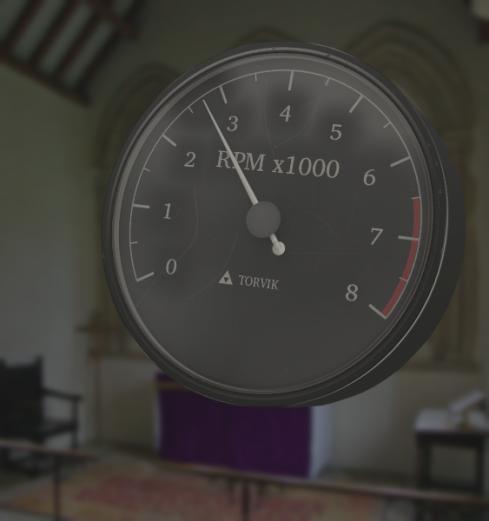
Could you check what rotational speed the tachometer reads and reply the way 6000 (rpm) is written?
2750 (rpm)
